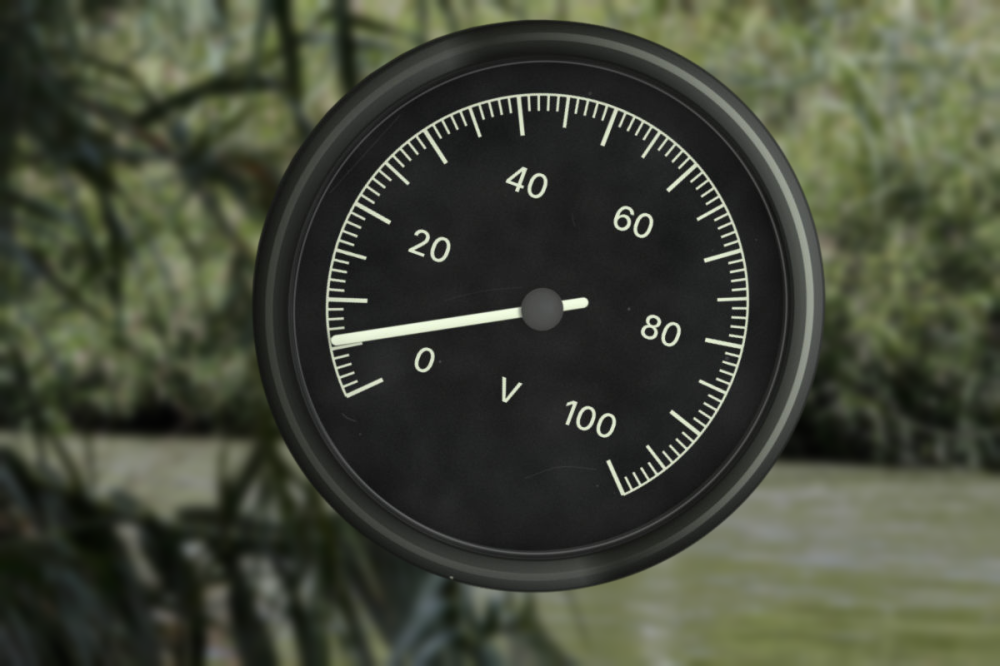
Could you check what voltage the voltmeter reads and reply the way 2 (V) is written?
6 (V)
